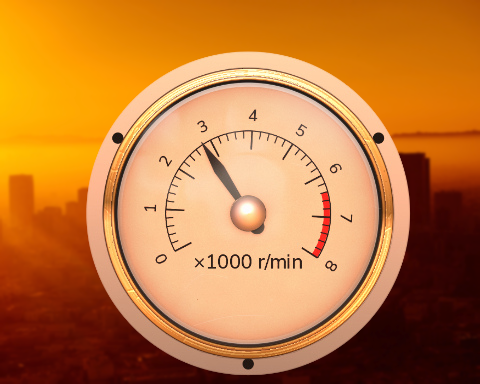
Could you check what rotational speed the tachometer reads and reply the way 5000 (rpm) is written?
2800 (rpm)
